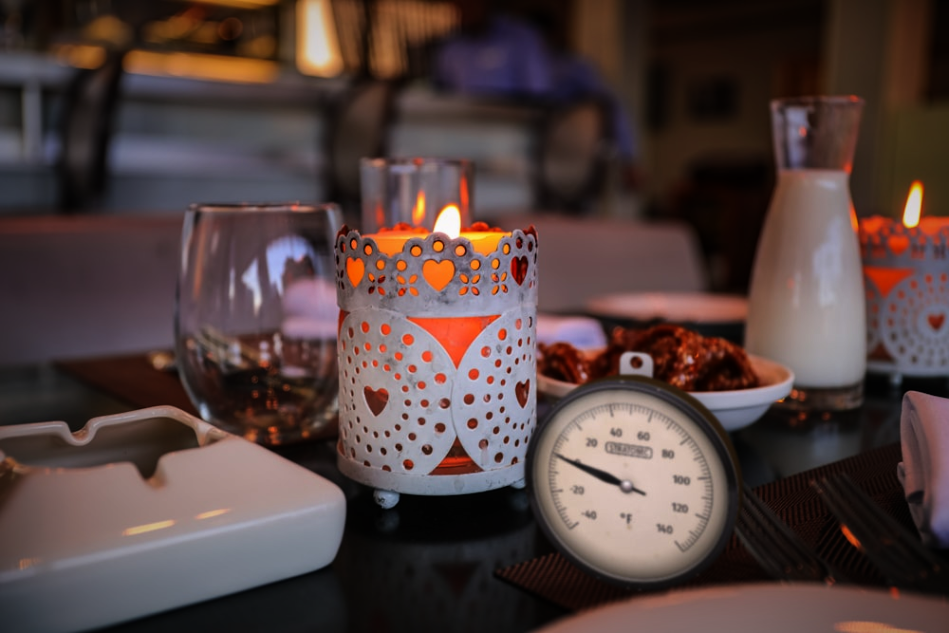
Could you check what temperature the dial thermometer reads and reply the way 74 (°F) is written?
0 (°F)
